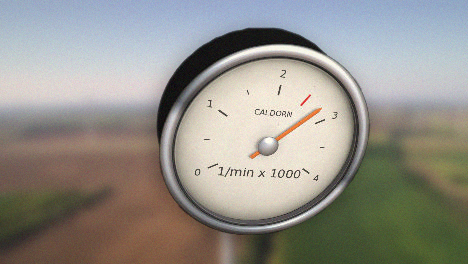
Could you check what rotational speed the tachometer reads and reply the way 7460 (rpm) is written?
2750 (rpm)
